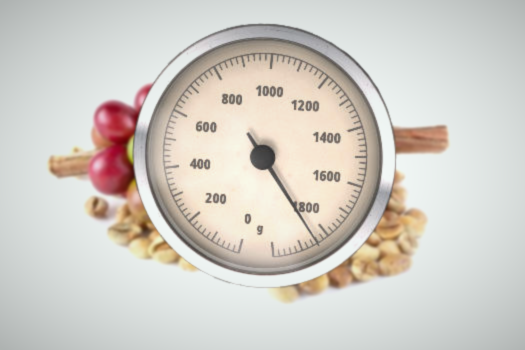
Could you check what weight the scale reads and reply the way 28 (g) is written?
1840 (g)
